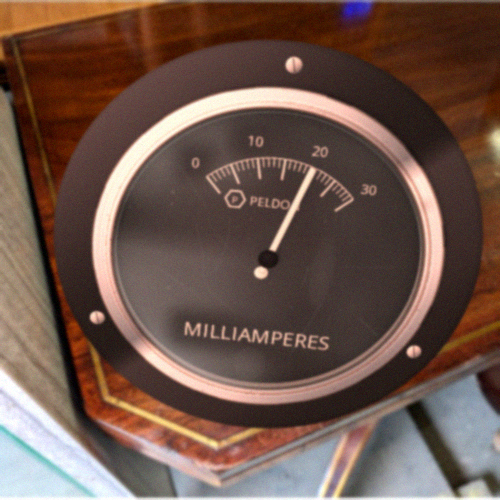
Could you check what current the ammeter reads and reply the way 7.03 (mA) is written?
20 (mA)
